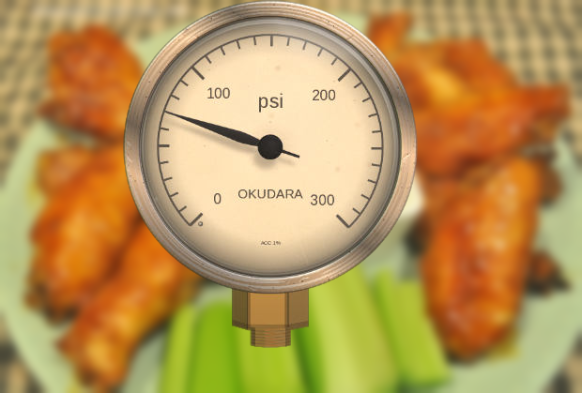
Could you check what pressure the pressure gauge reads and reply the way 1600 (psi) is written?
70 (psi)
